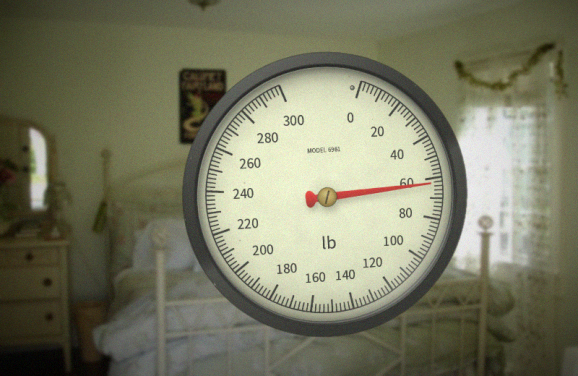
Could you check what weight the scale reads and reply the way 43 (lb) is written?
62 (lb)
